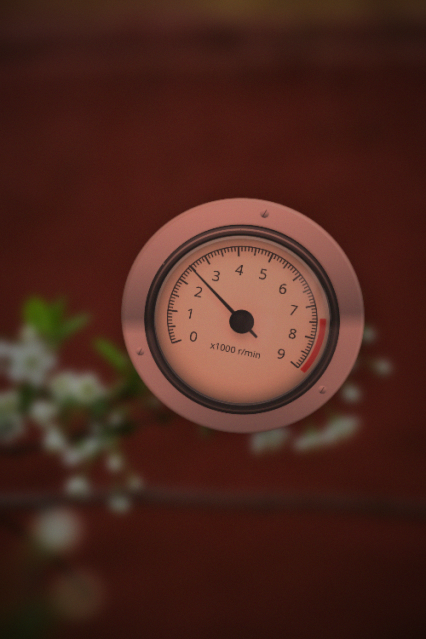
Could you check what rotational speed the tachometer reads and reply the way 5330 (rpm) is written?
2500 (rpm)
